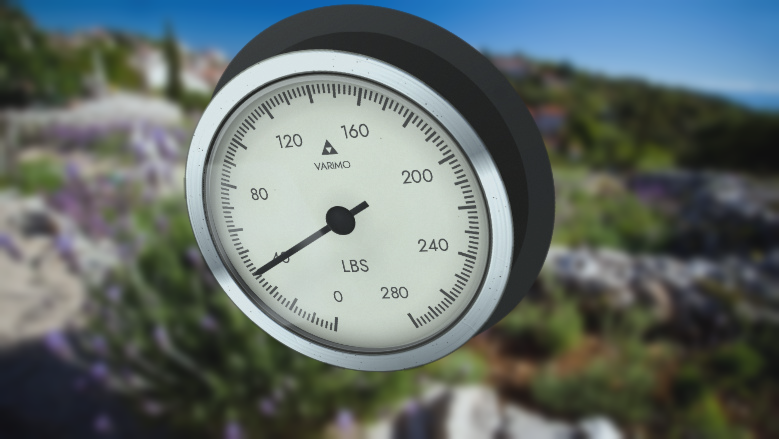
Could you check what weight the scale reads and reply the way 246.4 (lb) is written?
40 (lb)
